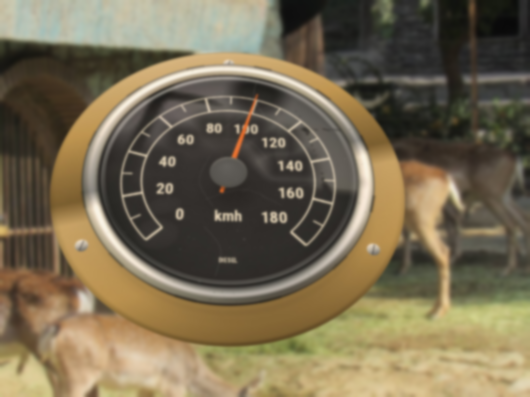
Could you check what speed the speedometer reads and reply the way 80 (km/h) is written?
100 (km/h)
